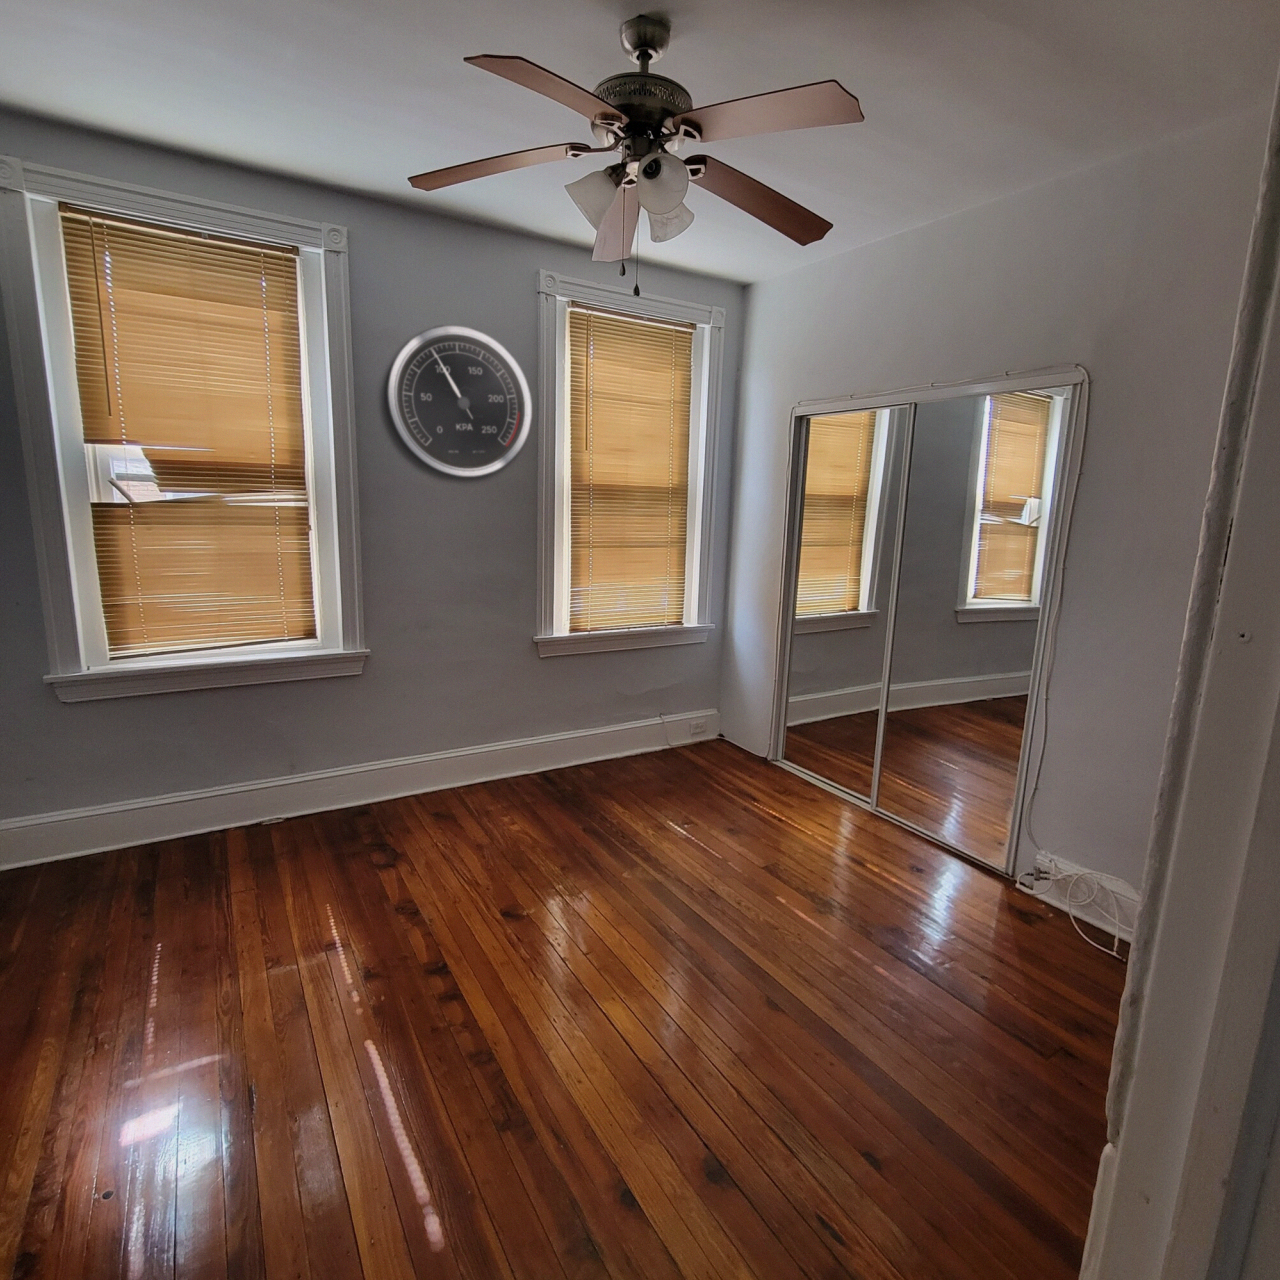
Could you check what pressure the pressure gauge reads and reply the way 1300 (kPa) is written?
100 (kPa)
